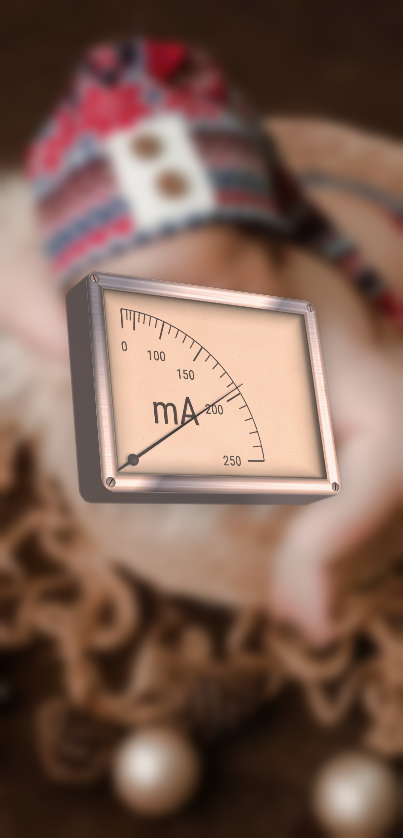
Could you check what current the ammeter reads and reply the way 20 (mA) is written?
195 (mA)
